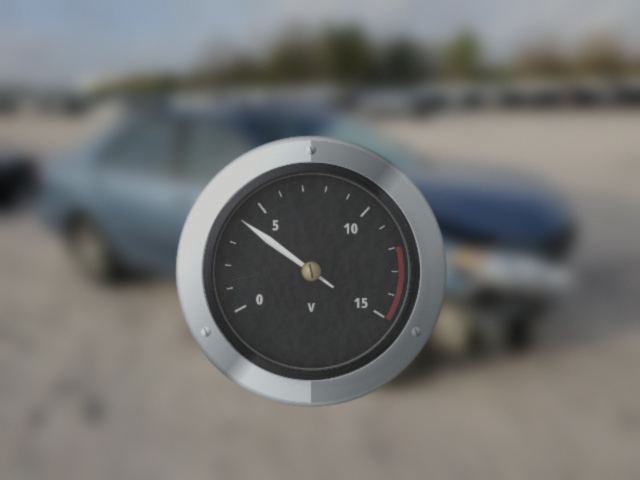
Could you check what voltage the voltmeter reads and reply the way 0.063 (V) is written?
4 (V)
